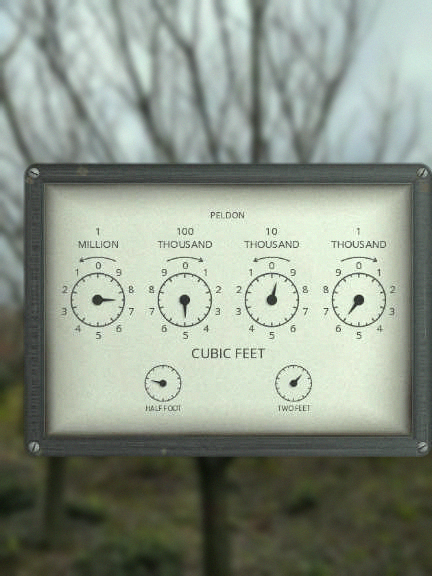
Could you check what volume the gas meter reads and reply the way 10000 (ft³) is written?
749600 (ft³)
